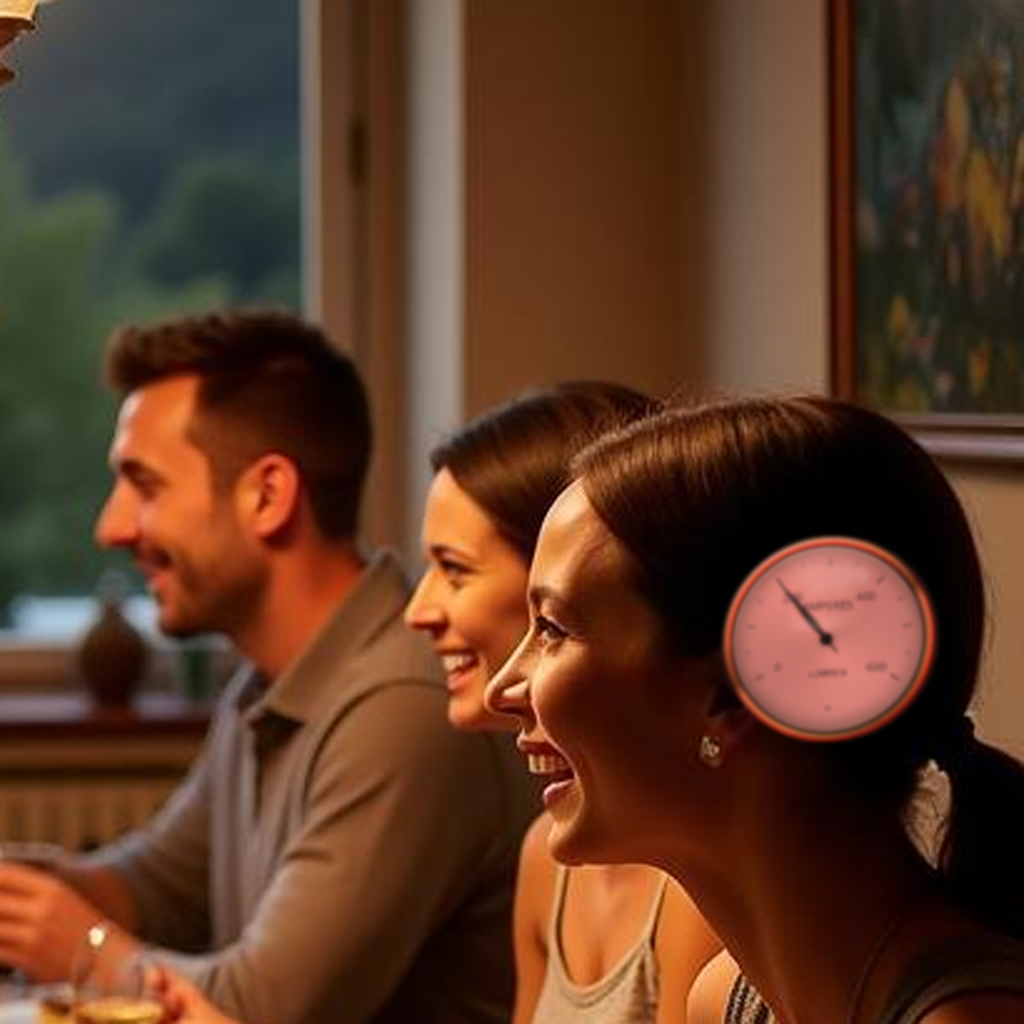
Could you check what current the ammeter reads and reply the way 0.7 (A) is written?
200 (A)
